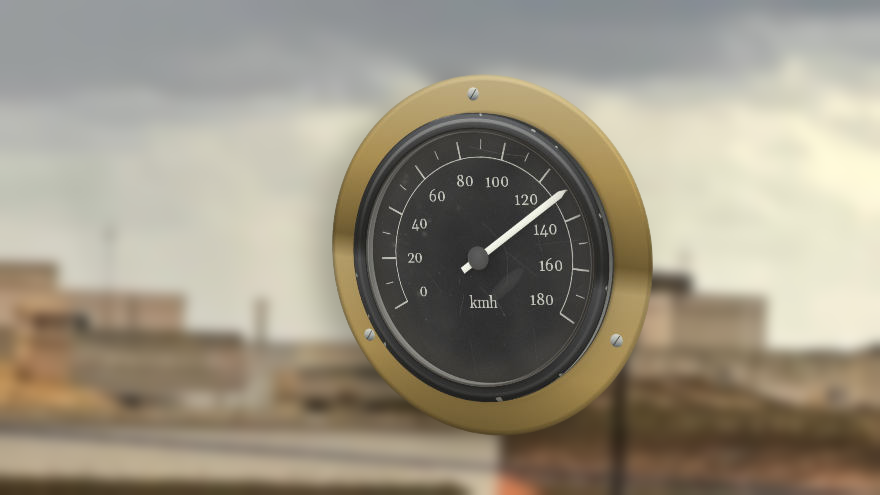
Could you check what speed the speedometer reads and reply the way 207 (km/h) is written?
130 (km/h)
